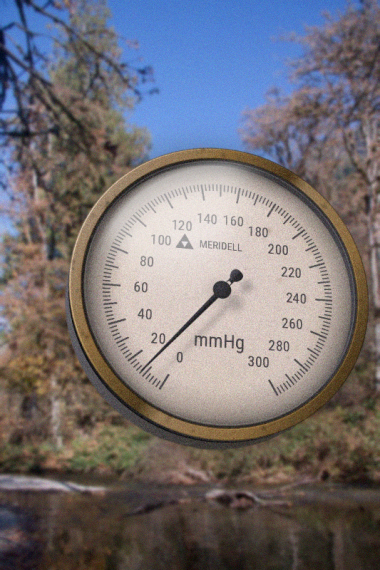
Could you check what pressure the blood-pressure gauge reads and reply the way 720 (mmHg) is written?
12 (mmHg)
